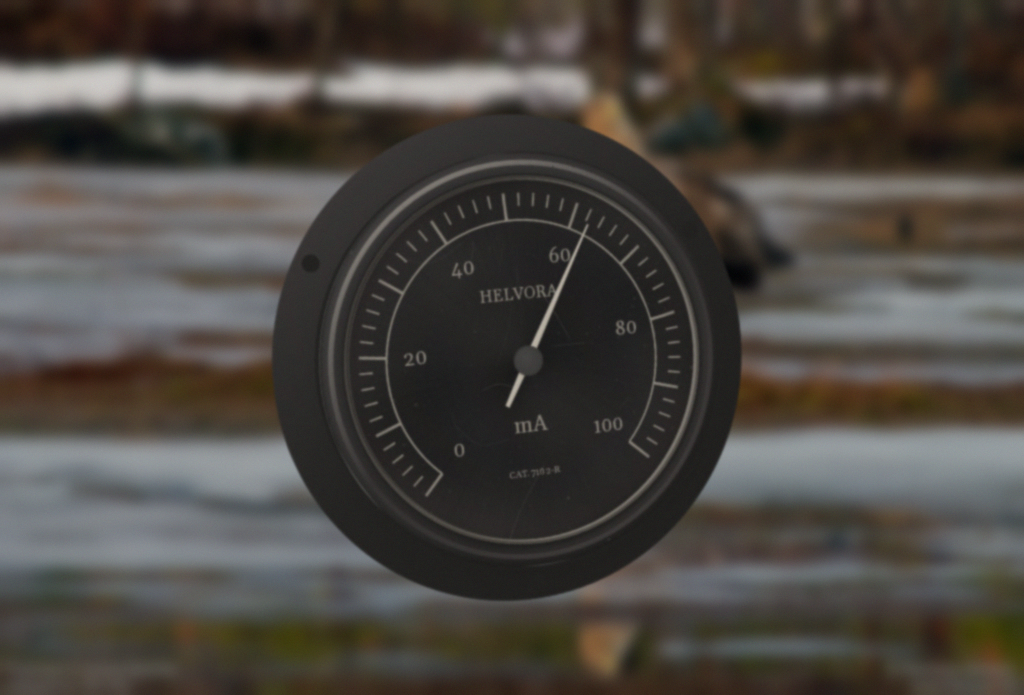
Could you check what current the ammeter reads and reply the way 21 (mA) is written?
62 (mA)
